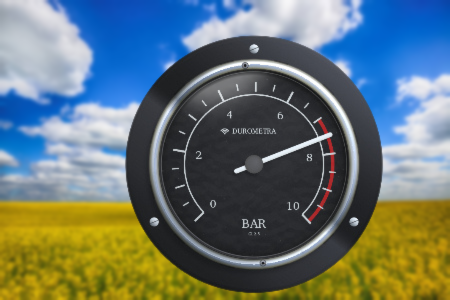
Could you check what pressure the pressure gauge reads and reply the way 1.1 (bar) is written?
7.5 (bar)
